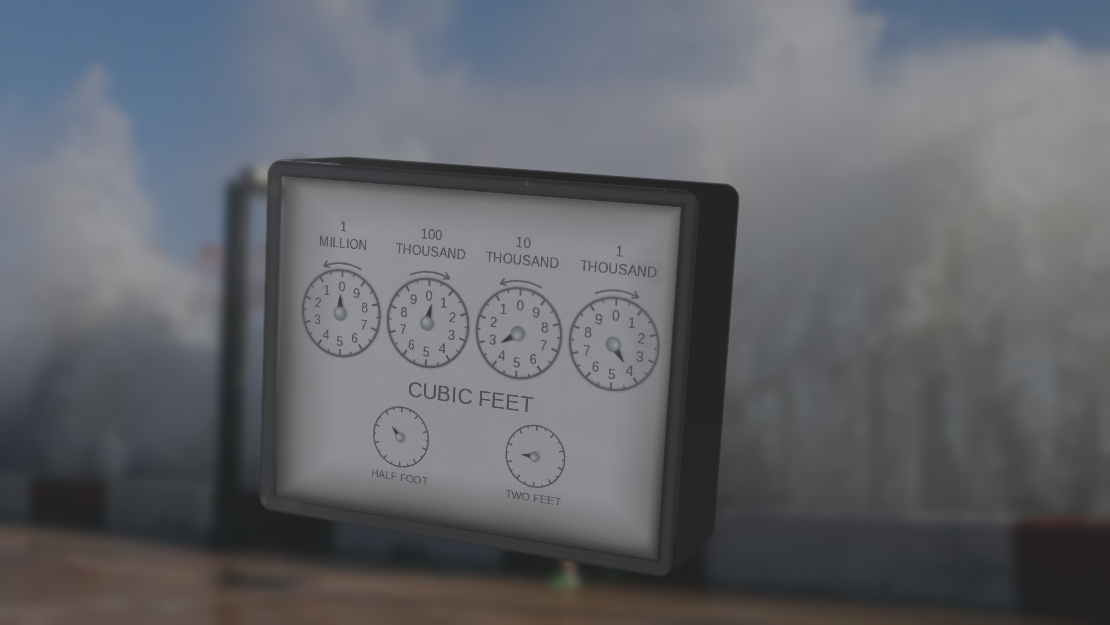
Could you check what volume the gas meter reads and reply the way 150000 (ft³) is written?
3400 (ft³)
